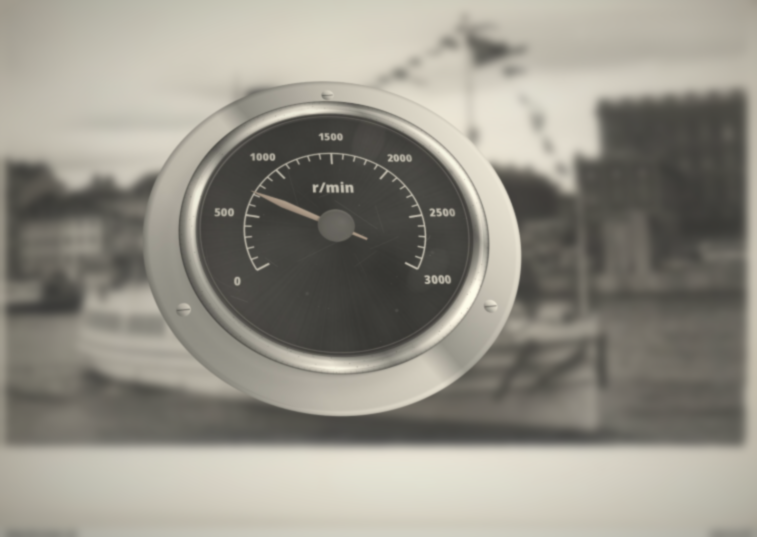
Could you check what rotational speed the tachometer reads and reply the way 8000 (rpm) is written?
700 (rpm)
